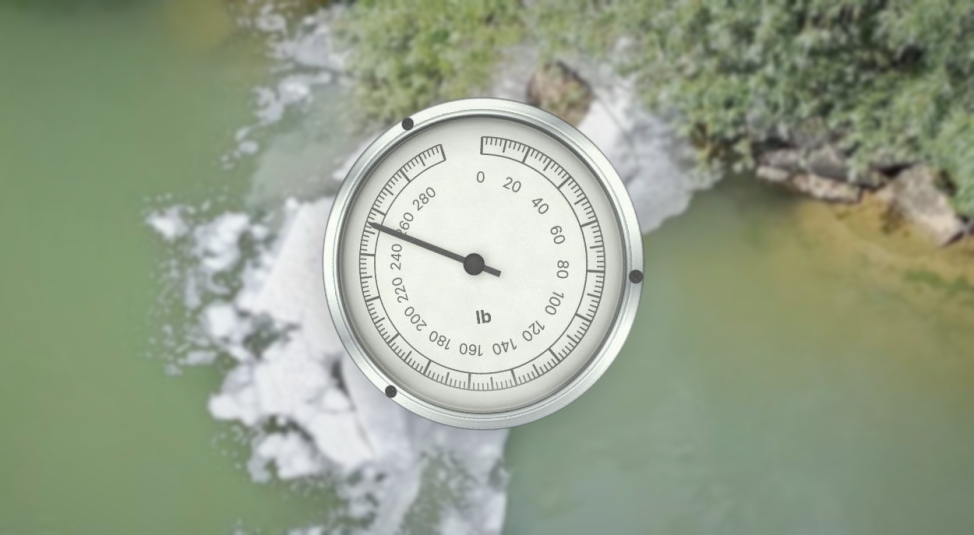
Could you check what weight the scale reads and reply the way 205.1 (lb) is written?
254 (lb)
